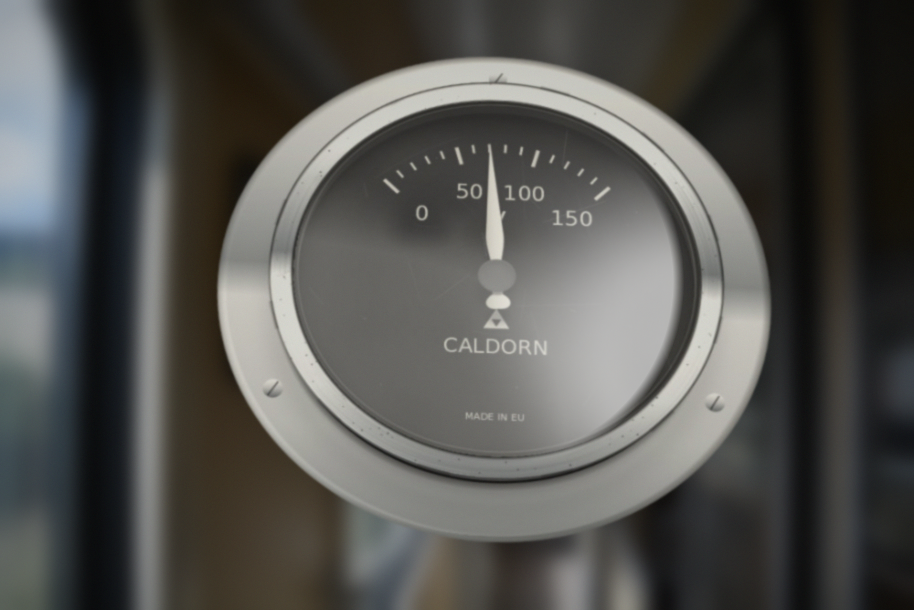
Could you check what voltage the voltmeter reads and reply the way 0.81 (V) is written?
70 (V)
